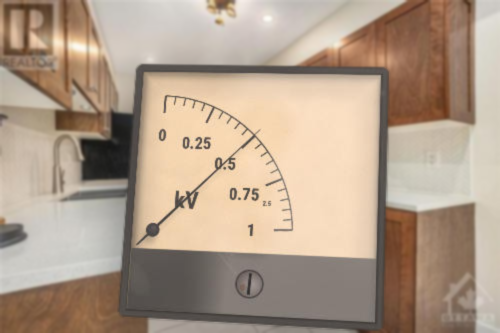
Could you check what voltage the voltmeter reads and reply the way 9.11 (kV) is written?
0.5 (kV)
